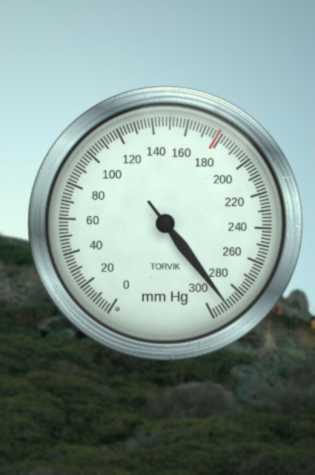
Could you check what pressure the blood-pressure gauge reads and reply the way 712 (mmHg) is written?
290 (mmHg)
